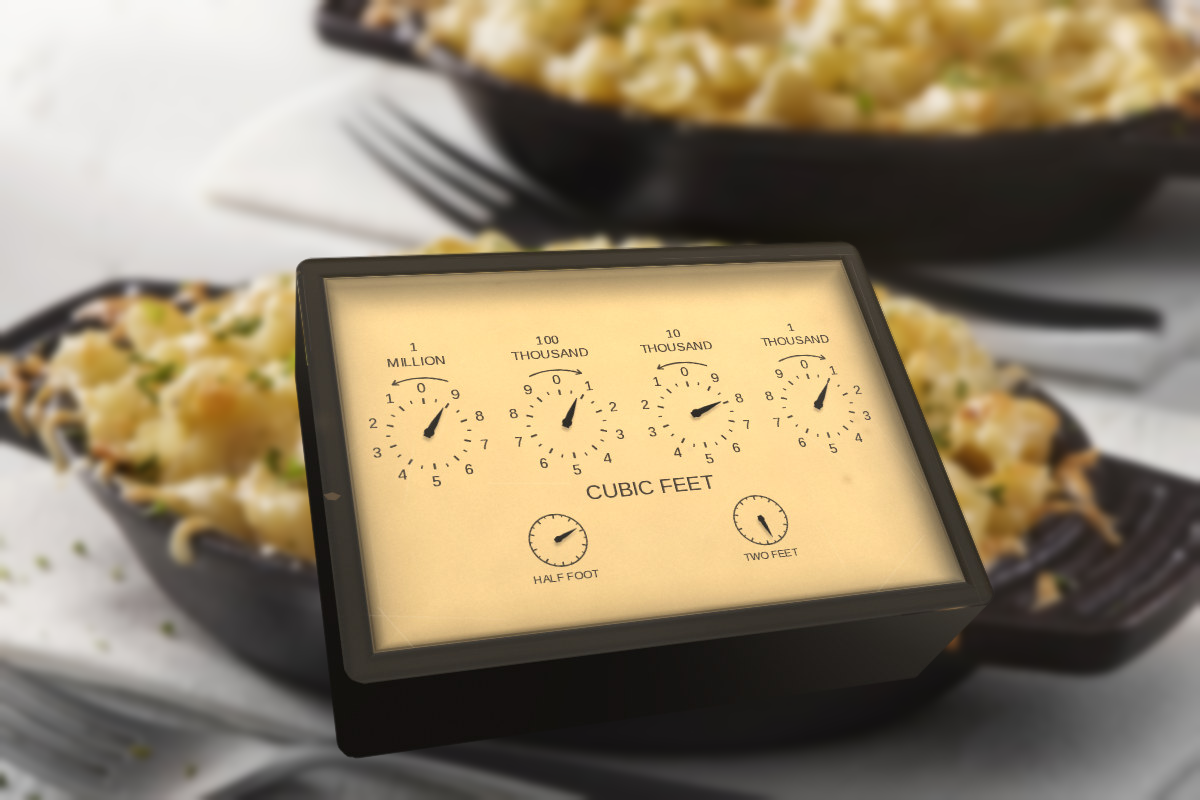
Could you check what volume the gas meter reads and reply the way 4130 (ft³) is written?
908100 (ft³)
